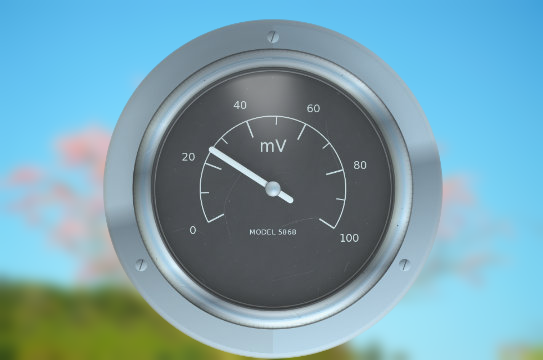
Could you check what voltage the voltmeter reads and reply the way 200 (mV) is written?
25 (mV)
